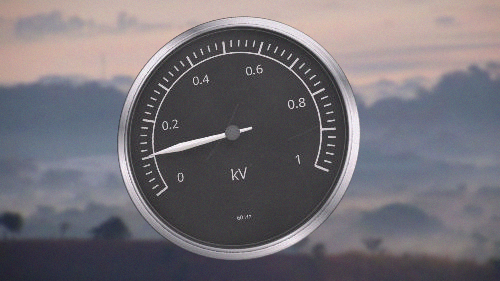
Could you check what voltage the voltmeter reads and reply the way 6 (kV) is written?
0.1 (kV)
